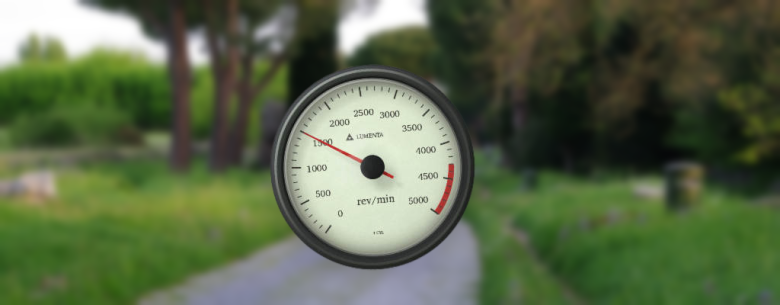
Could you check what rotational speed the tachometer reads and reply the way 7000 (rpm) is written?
1500 (rpm)
